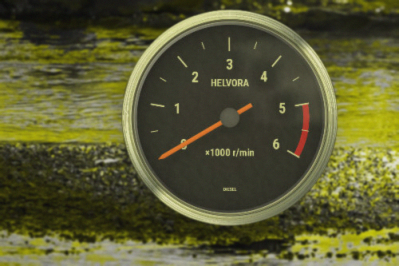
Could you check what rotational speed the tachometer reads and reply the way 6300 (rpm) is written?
0 (rpm)
